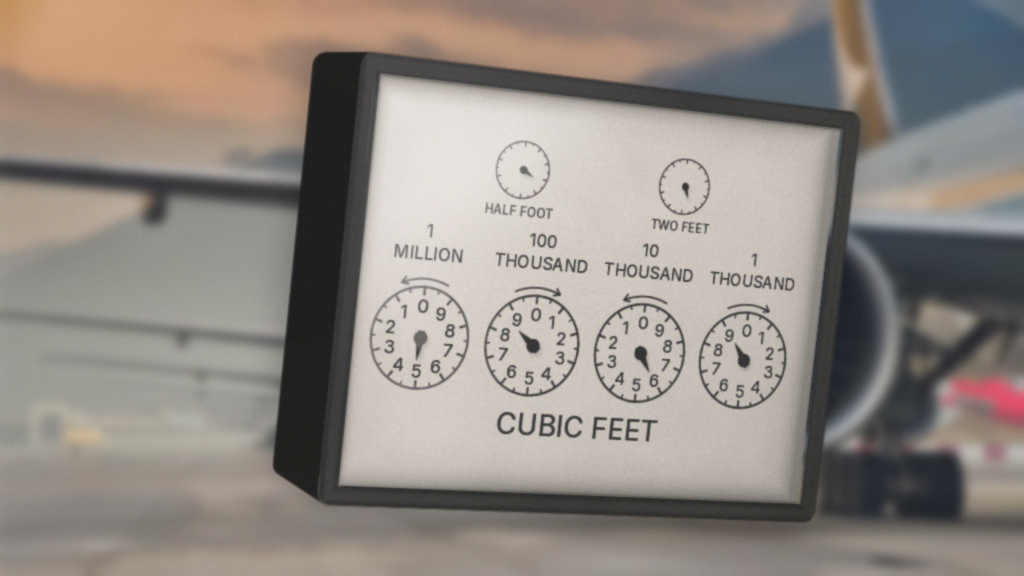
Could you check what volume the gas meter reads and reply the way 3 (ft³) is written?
485900 (ft³)
